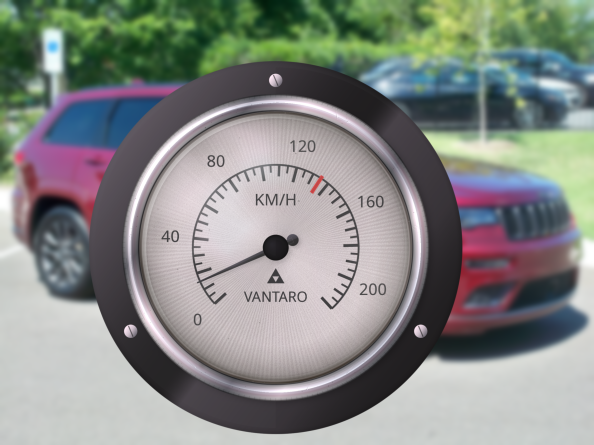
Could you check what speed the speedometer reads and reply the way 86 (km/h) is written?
15 (km/h)
